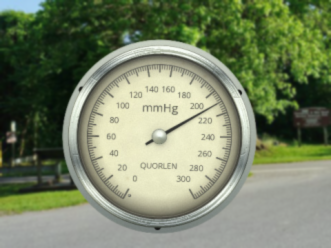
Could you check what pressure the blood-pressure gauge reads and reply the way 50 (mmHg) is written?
210 (mmHg)
